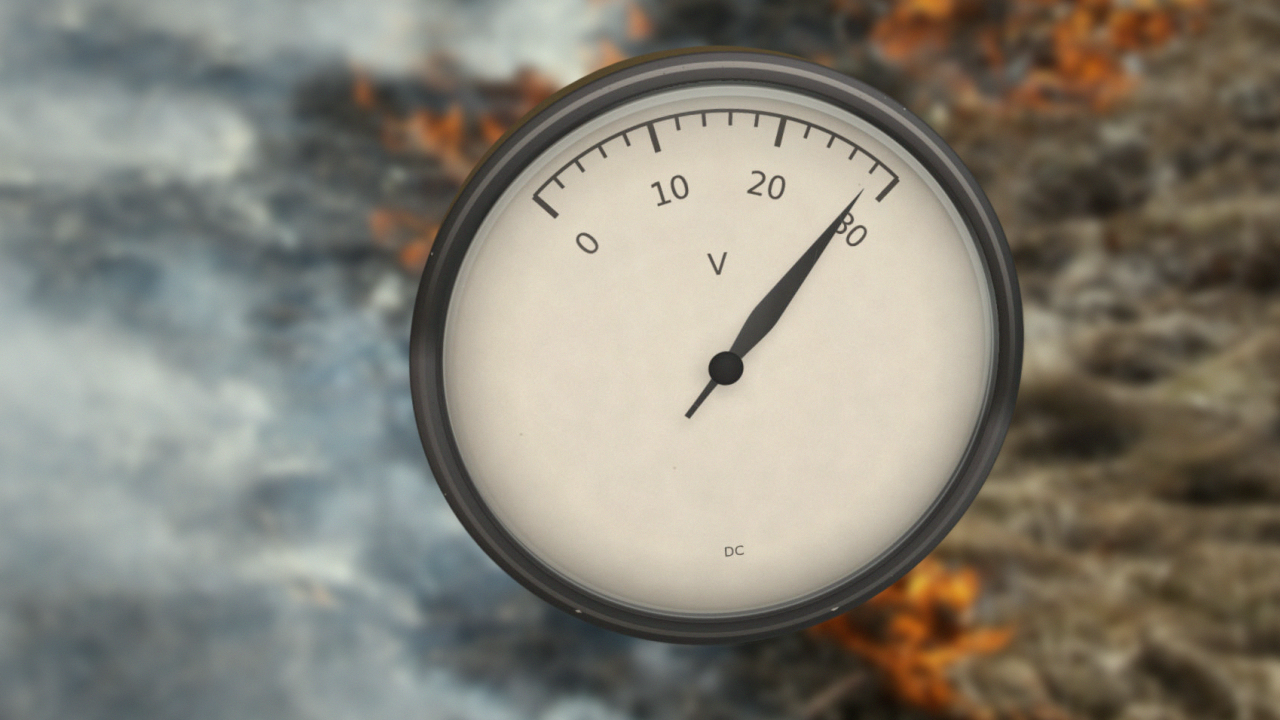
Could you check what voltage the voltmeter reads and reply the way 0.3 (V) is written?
28 (V)
